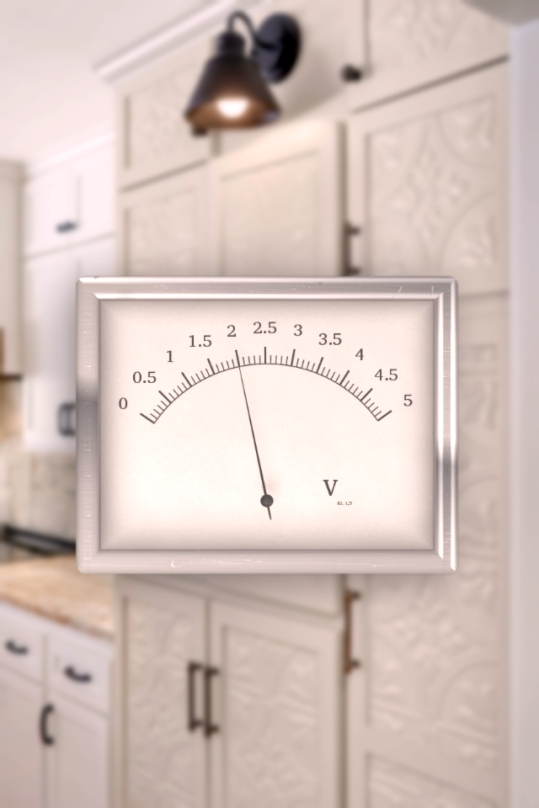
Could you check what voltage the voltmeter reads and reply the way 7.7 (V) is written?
2 (V)
